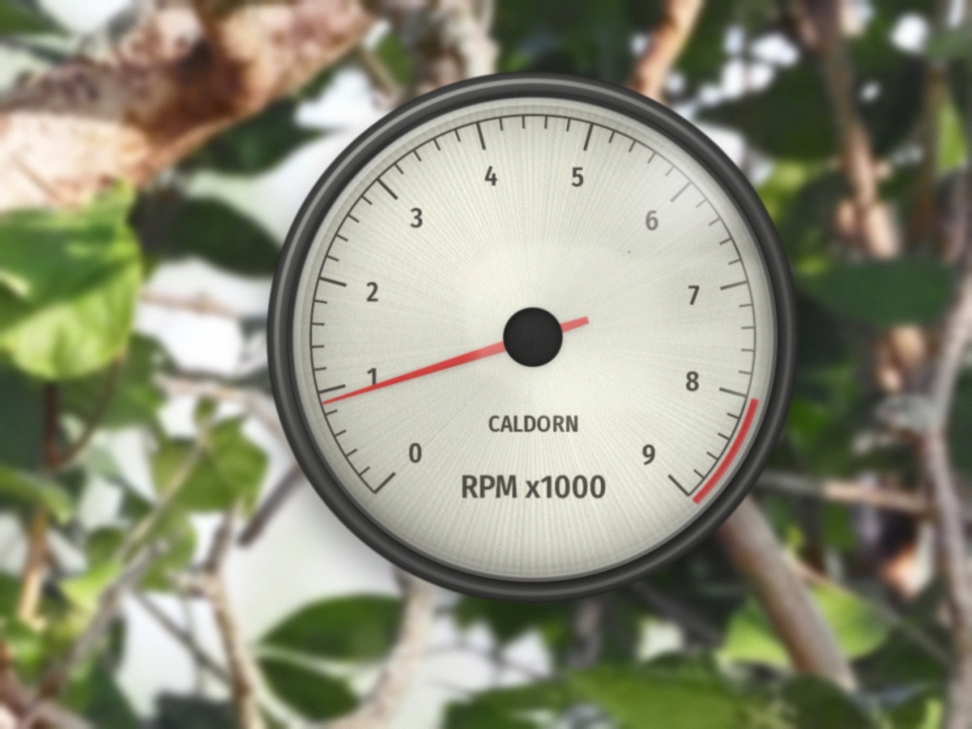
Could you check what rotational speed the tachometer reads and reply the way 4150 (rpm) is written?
900 (rpm)
